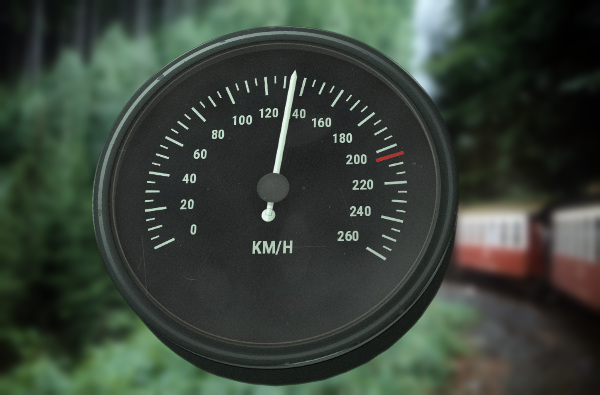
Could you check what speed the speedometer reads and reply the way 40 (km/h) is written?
135 (km/h)
